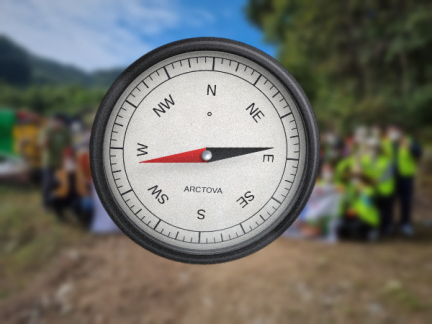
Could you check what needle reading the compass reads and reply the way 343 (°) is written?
260 (°)
